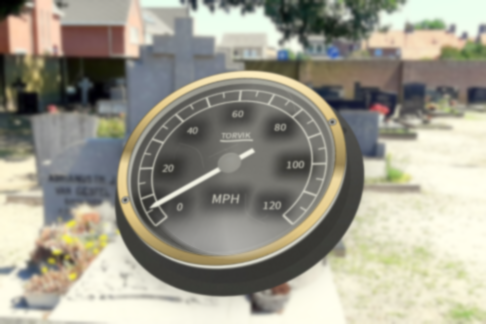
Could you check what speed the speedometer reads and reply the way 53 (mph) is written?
5 (mph)
